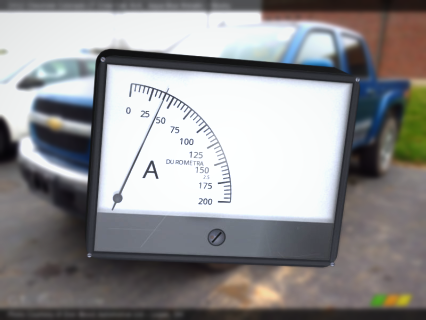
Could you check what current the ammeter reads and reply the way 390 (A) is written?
40 (A)
